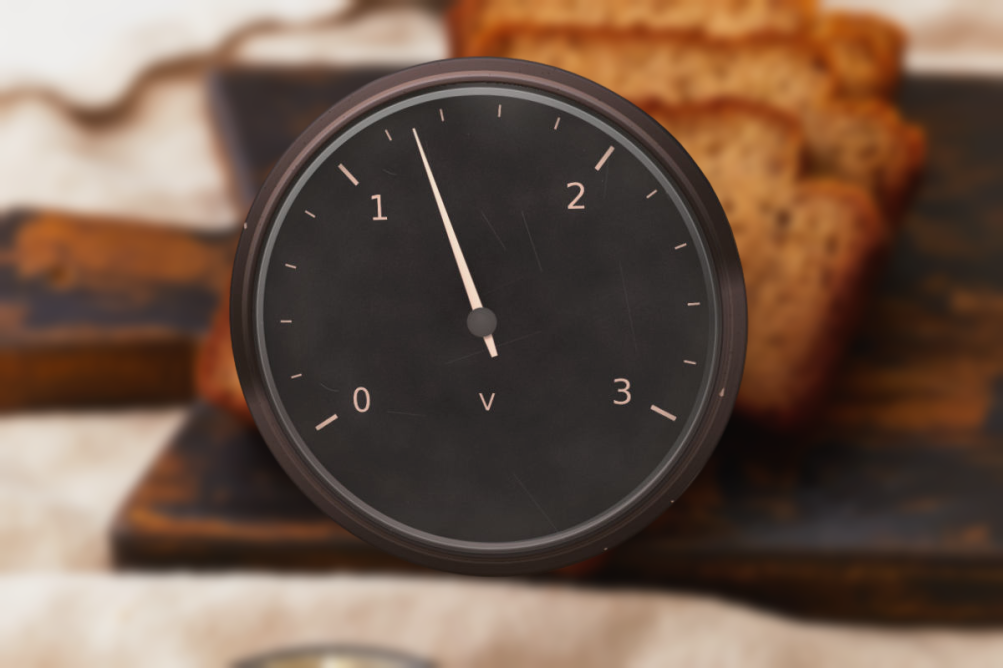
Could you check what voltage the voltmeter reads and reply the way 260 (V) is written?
1.3 (V)
